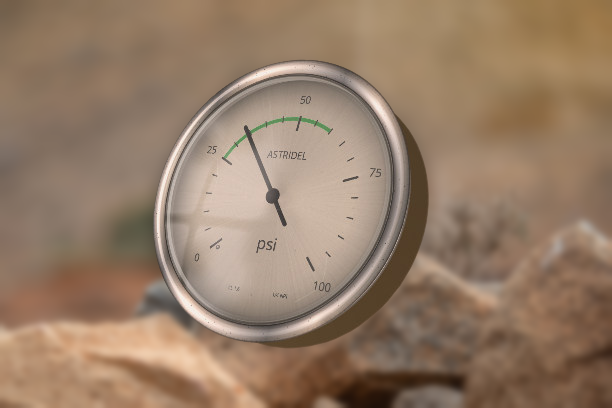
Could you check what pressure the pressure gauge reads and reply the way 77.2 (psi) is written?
35 (psi)
